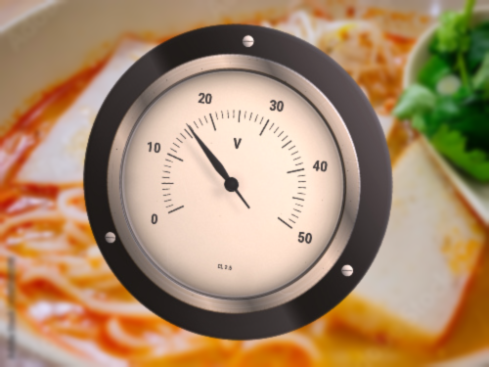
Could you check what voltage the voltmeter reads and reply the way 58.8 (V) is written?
16 (V)
